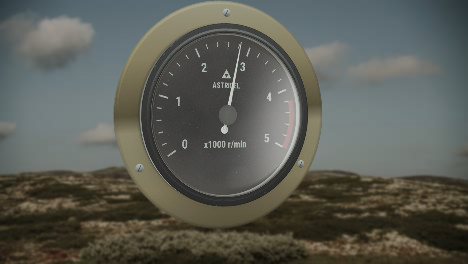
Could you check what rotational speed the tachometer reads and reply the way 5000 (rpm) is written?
2800 (rpm)
